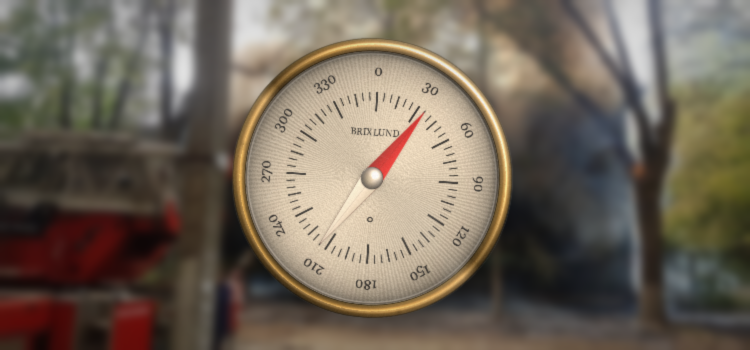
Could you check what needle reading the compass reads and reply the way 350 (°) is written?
35 (°)
